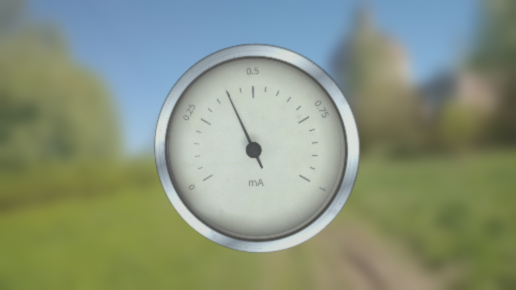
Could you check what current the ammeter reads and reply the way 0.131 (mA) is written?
0.4 (mA)
